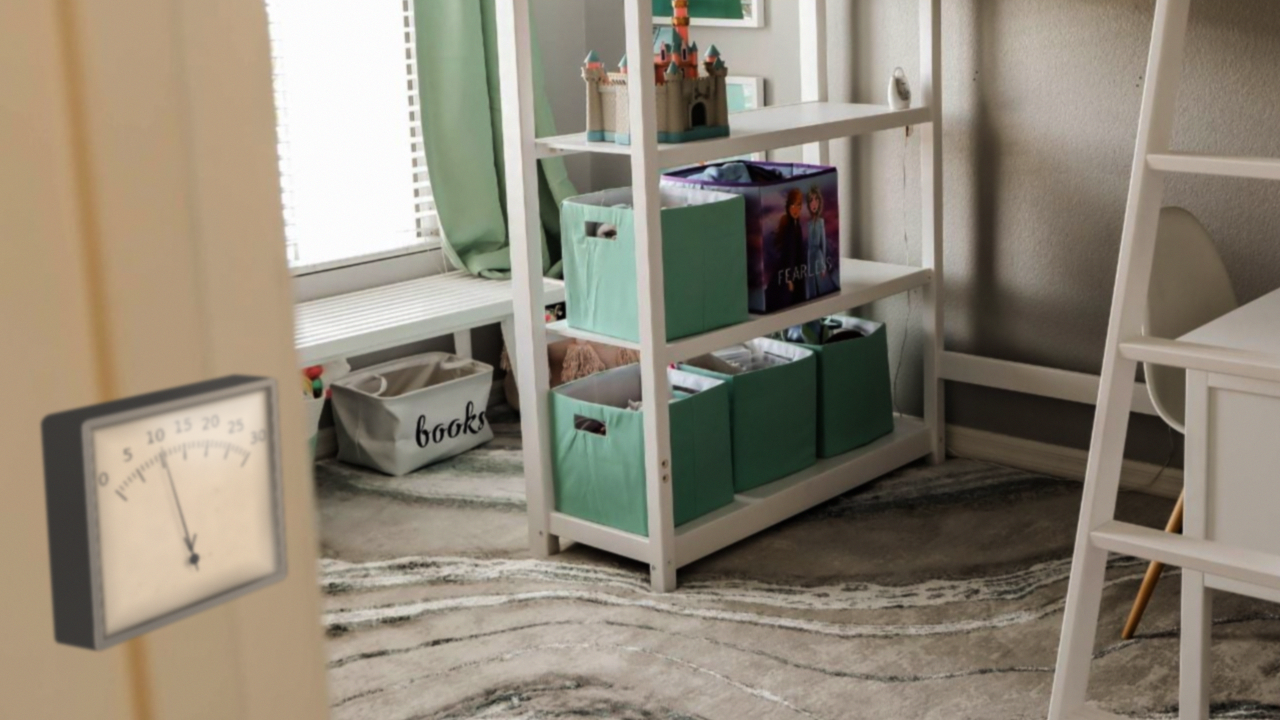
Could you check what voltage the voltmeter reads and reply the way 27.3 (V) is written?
10 (V)
